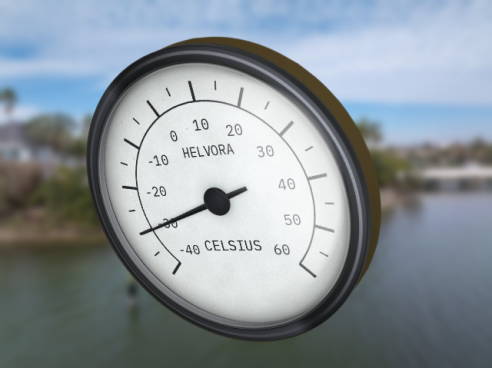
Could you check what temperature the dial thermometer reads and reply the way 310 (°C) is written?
-30 (°C)
